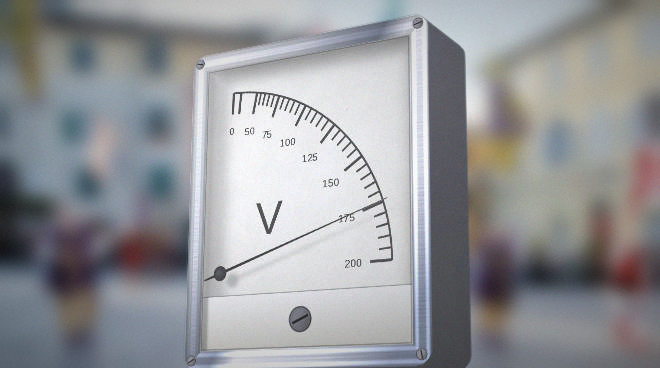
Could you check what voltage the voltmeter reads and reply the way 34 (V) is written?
175 (V)
